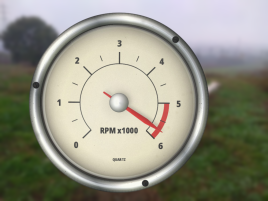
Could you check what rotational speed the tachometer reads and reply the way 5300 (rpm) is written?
5750 (rpm)
